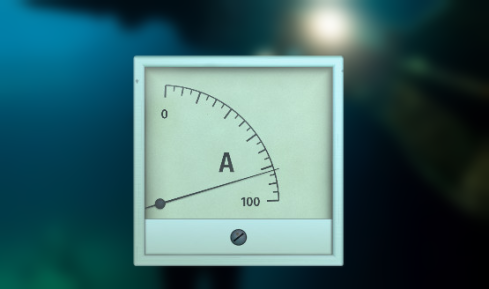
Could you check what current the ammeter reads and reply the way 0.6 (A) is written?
82.5 (A)
